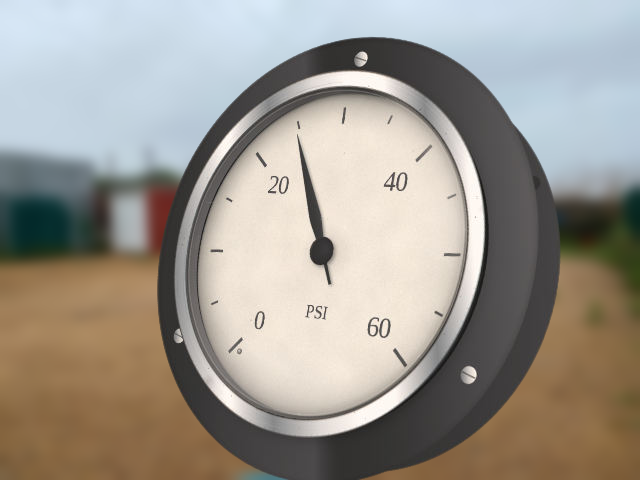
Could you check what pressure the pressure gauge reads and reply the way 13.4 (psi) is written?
25 (psi)
